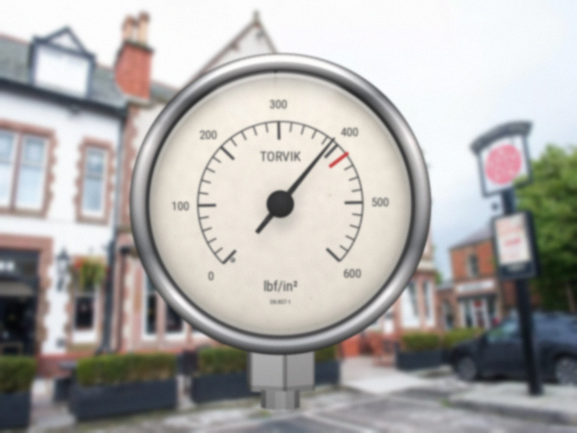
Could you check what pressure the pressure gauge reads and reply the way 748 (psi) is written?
390 (psi)
